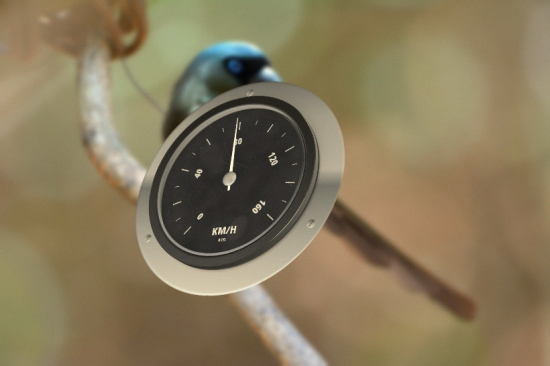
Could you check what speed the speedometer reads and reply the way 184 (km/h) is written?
80 (km/h)
